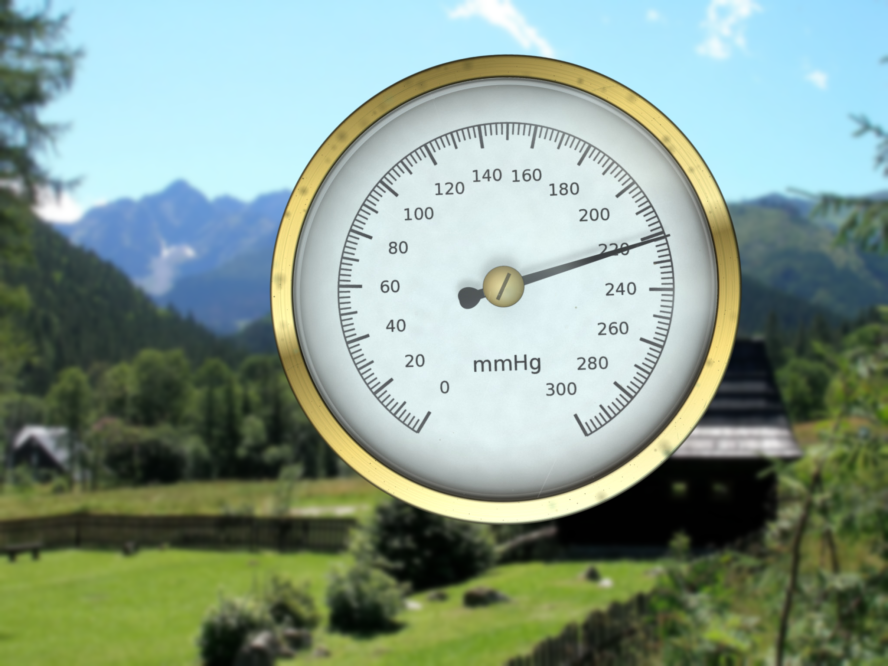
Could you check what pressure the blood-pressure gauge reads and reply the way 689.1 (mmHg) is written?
222 (mmHg)
